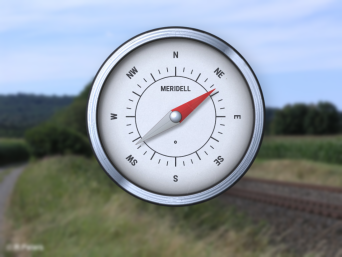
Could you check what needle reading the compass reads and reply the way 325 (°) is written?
55 (°)
